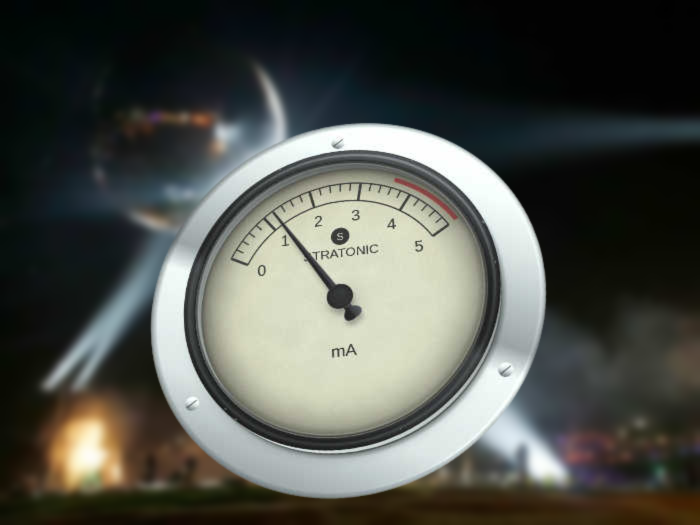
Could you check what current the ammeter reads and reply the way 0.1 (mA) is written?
1.2 (mA)
